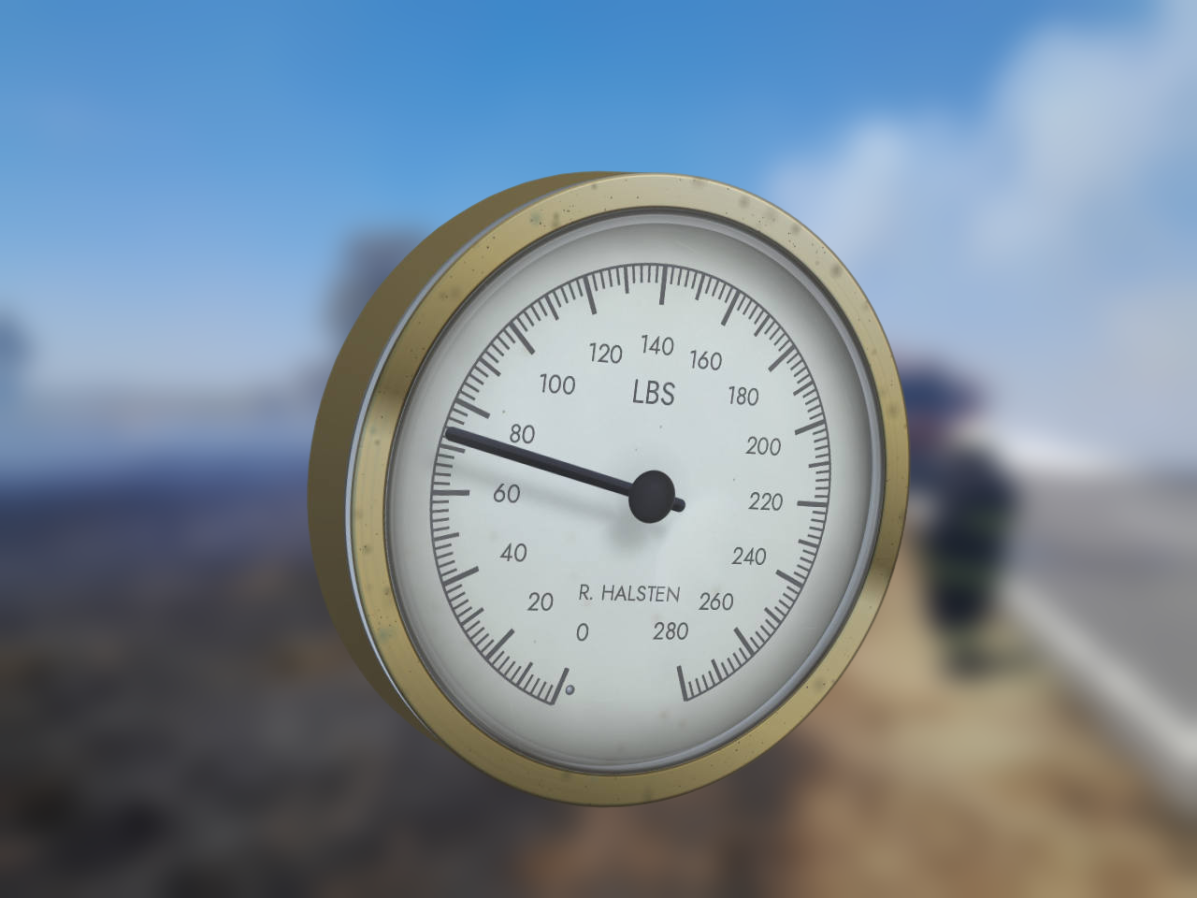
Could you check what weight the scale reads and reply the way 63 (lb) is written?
73 (lb)
